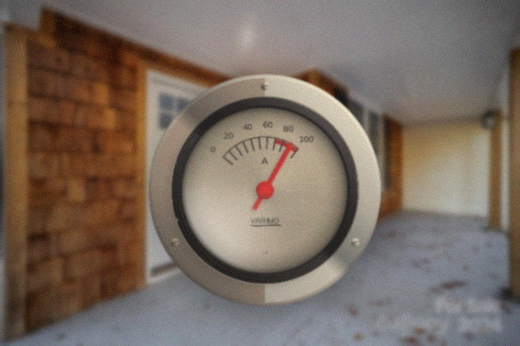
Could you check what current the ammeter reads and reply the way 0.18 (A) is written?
90 (A)
